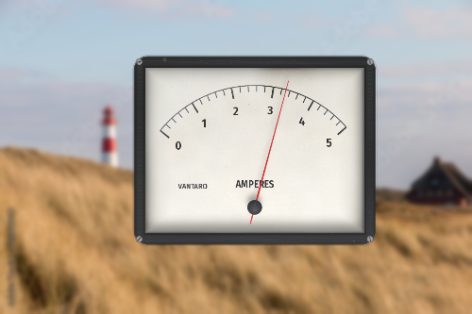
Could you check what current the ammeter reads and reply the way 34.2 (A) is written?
3.3 (A)
